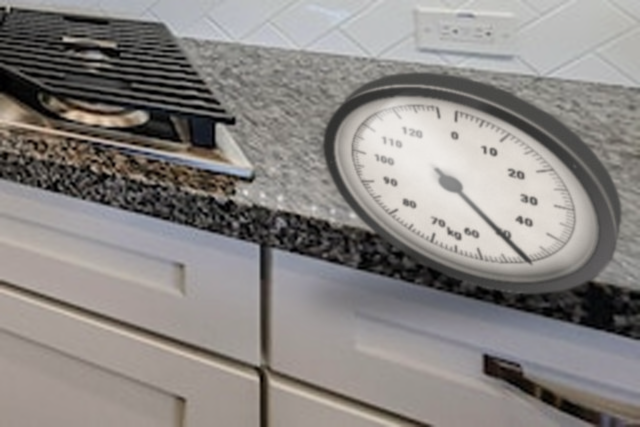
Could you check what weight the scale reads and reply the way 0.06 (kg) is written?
50 (kg)
